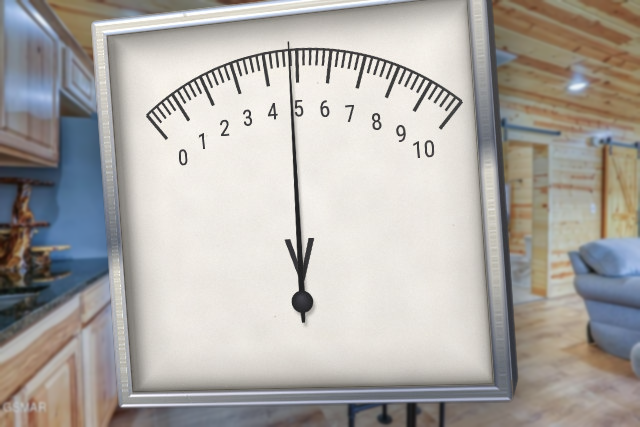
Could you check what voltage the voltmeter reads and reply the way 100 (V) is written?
4.8 (V)
